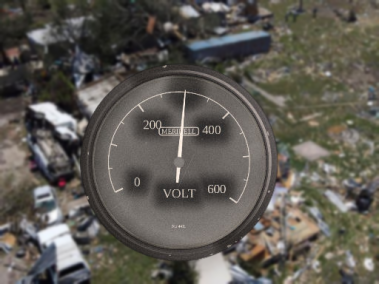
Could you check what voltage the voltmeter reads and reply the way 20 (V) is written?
300 (V)
